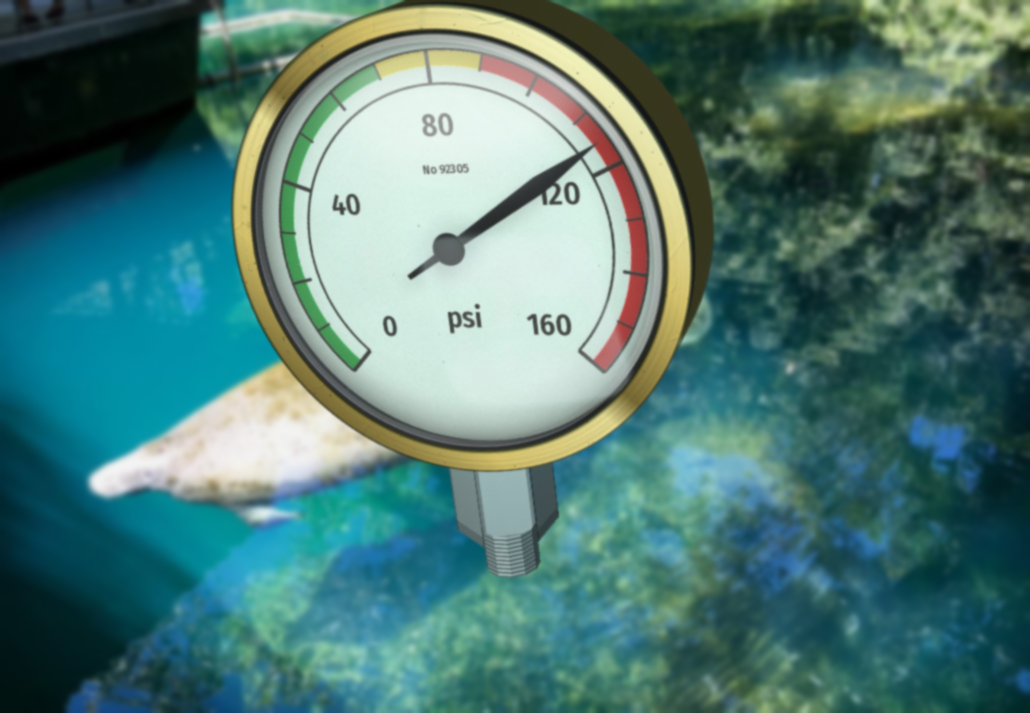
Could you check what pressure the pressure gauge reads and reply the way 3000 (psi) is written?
115 (psi)
